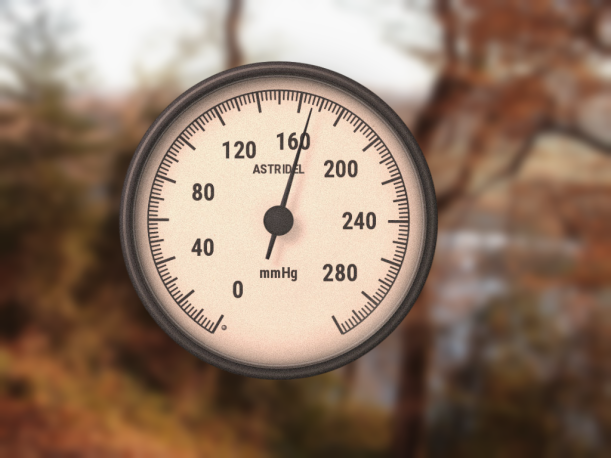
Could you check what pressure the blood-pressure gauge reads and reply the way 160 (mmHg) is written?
166 (mmHg)
